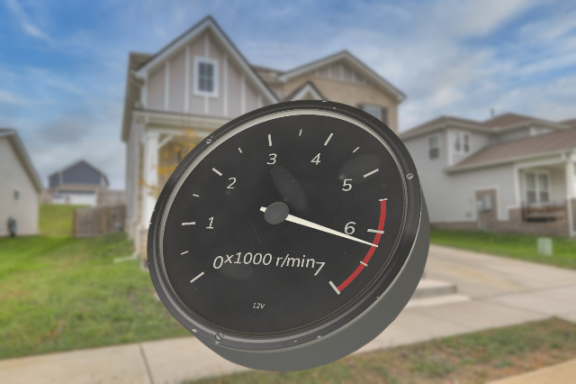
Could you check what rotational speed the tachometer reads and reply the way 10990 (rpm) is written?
6250 (rpm)
